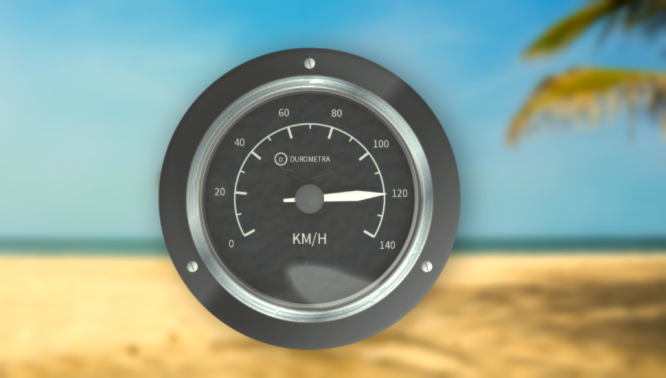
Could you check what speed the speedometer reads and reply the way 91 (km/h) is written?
120 (km/h)
